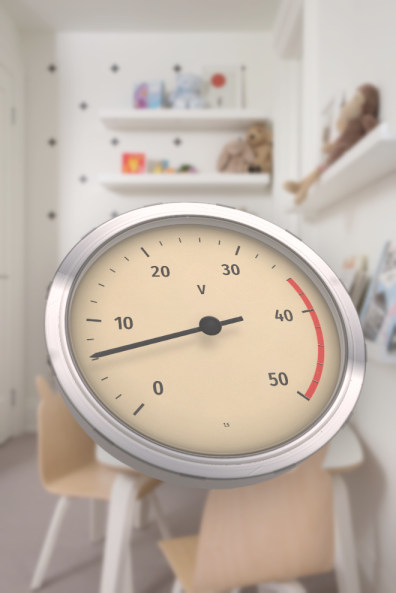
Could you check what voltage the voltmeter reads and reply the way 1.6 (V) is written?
6 (V)
